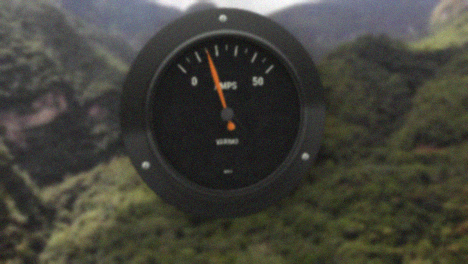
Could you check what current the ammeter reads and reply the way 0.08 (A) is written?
15 (A)
